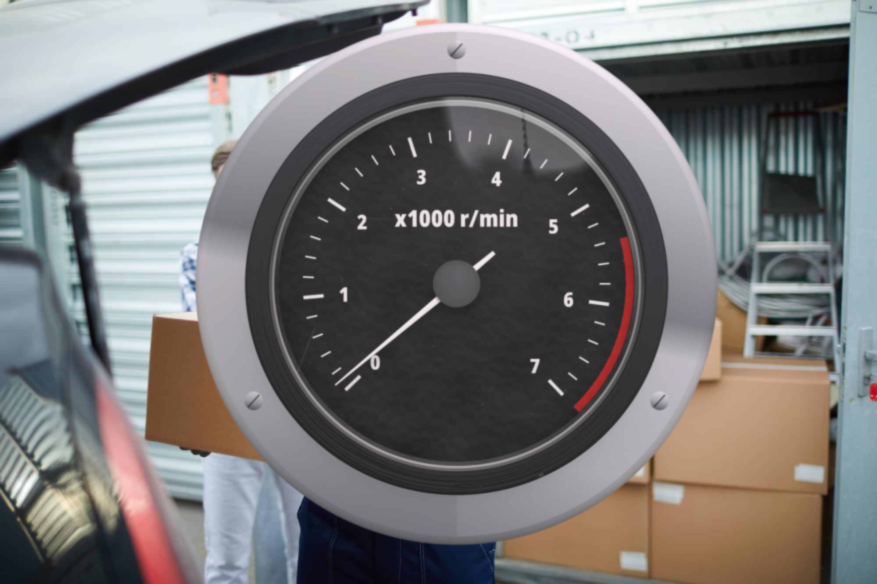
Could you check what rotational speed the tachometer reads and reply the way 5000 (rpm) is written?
100 (rpm)
